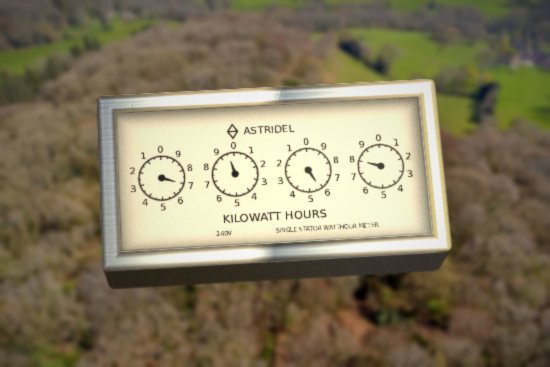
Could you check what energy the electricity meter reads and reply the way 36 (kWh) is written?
6958 (kWh)
